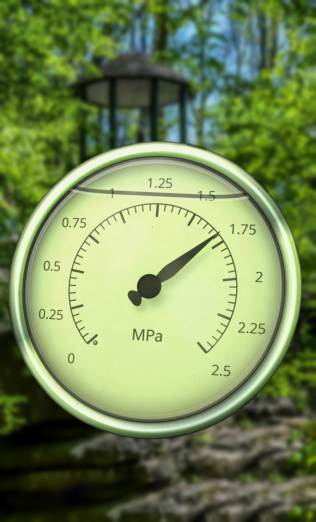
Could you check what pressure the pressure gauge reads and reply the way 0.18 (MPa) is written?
1.7 (MPa)
